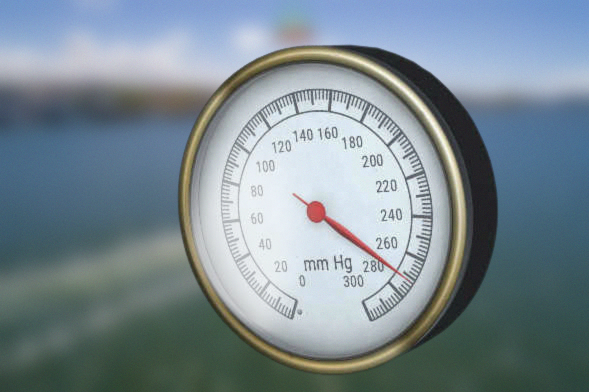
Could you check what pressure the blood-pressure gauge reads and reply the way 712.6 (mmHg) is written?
270 (mmHg)
